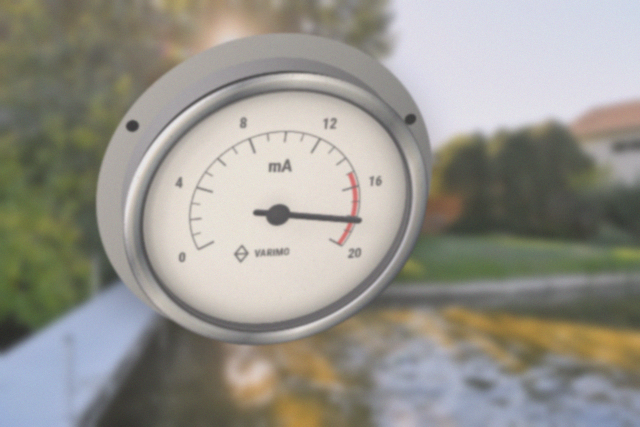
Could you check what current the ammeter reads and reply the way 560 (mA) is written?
18 (mA)
